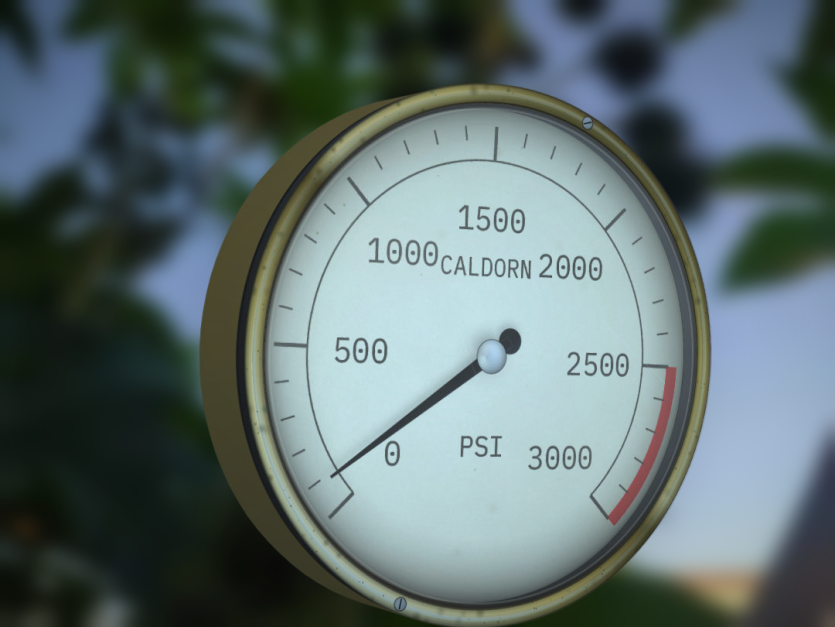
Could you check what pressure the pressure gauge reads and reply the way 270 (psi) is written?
100 (psi)
